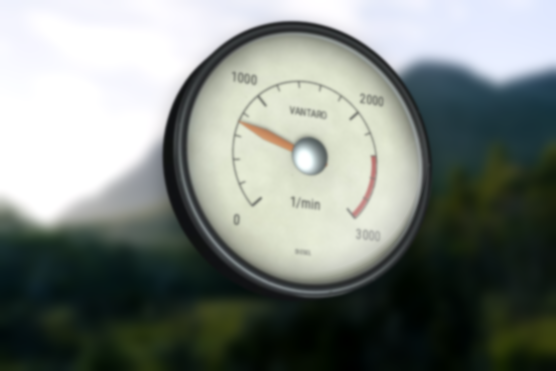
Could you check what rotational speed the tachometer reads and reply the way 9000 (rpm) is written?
700 (rpm)
